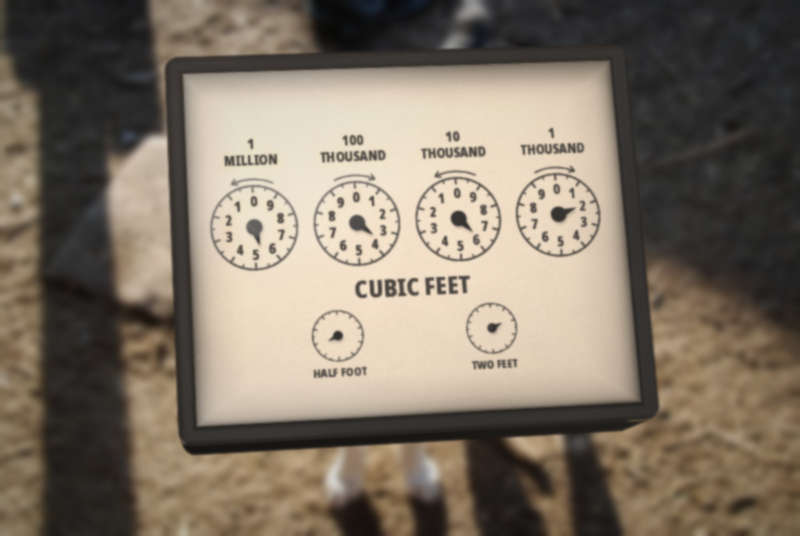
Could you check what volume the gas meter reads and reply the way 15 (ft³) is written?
536200 (ft³)
